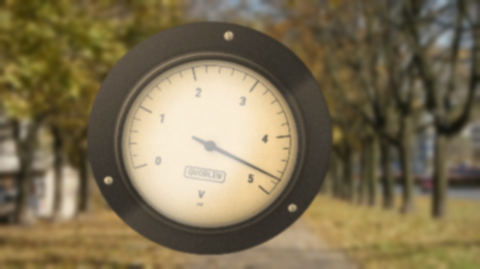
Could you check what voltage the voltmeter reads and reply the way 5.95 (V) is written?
4.7 (V)
